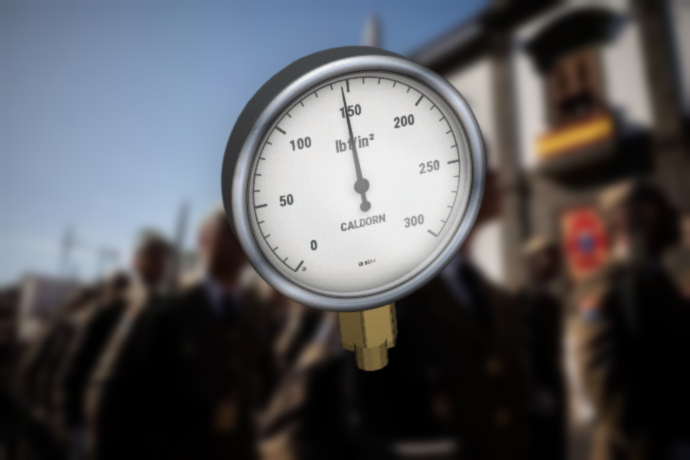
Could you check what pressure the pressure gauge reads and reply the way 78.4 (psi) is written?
145 (psi)
